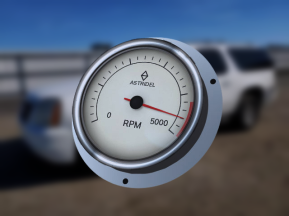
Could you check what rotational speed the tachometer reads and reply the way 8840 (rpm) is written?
4600 (rpm)
